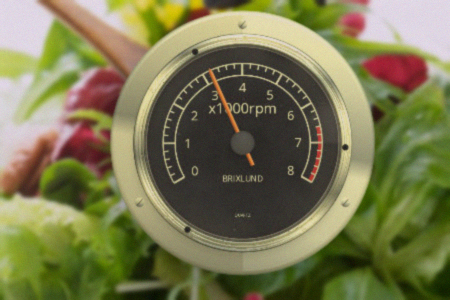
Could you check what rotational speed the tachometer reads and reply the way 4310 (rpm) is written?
3200 (rpm)
